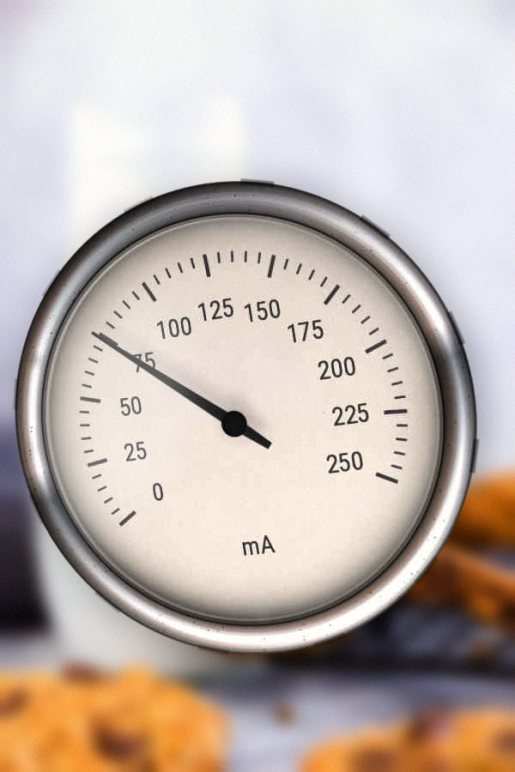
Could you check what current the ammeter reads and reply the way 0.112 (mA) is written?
75 (mA)
